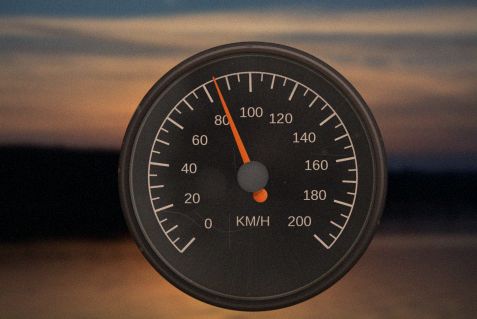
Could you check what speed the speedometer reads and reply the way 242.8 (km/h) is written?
85 (km/h)
